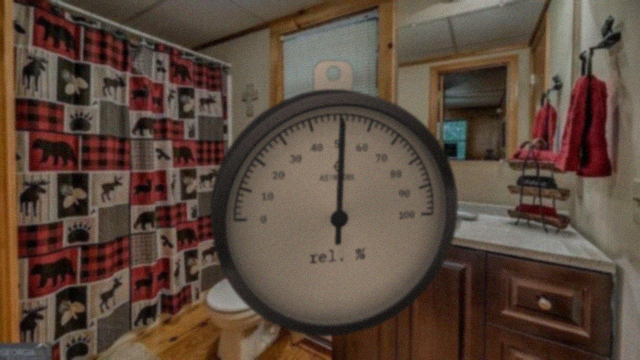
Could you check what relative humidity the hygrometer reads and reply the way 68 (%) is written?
50 (%)
